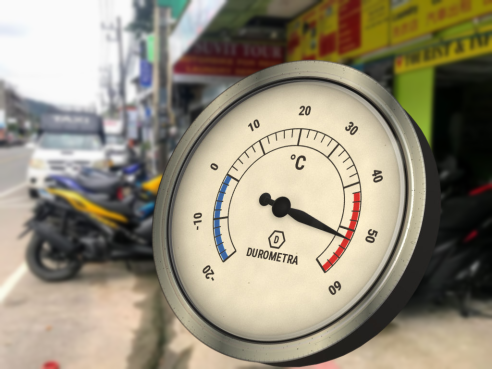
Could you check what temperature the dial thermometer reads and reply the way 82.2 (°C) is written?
52 (°C)
